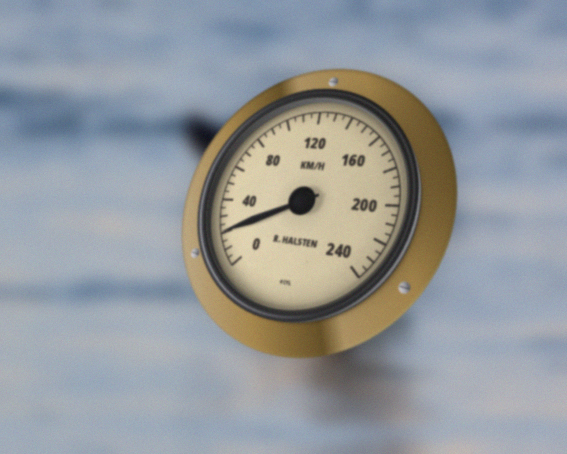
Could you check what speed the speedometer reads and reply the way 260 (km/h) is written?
20 (km/h)
